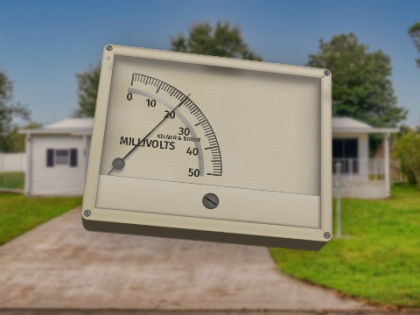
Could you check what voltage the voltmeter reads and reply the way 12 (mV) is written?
20 (mV)
